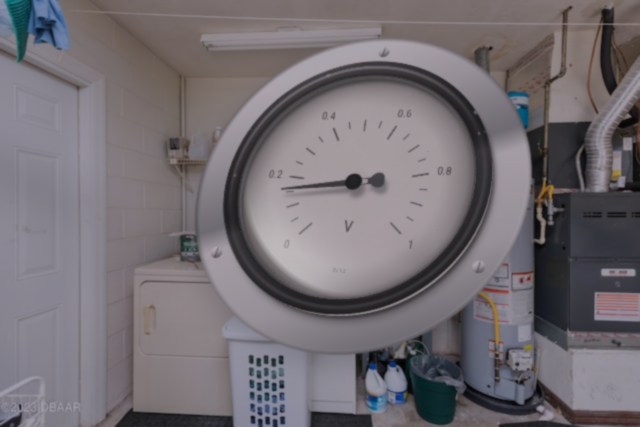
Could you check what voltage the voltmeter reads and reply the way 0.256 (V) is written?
0.15 (V)
